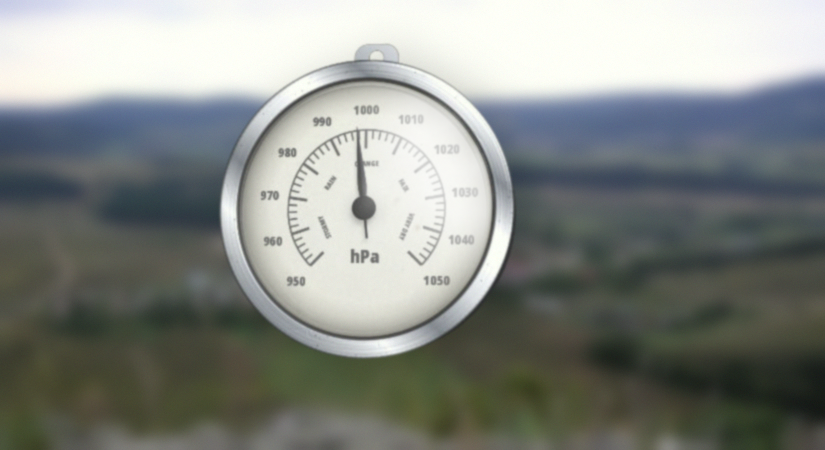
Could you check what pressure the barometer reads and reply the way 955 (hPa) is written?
998 (hPa)
